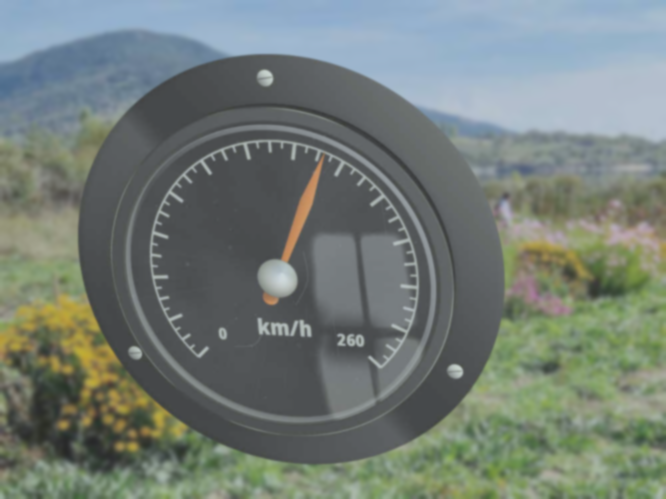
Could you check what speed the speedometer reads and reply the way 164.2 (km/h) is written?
152.5 (km/h)
